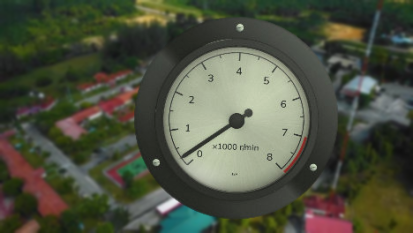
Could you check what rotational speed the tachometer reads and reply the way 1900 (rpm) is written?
250 (rpm)
